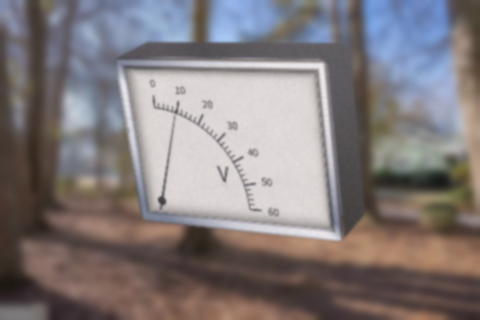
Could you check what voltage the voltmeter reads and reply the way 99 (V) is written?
10 (V)
